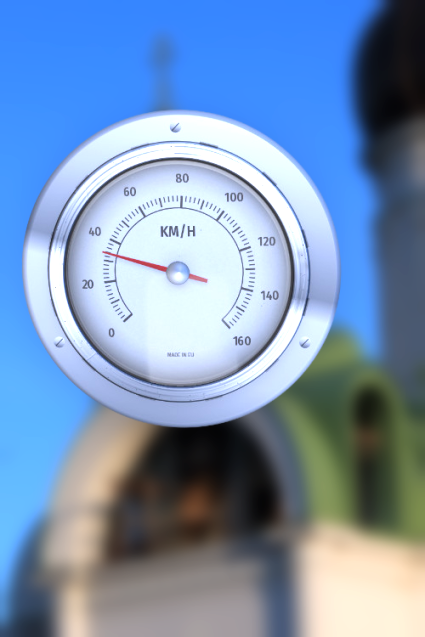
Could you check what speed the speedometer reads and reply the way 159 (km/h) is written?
34 (km/h)
